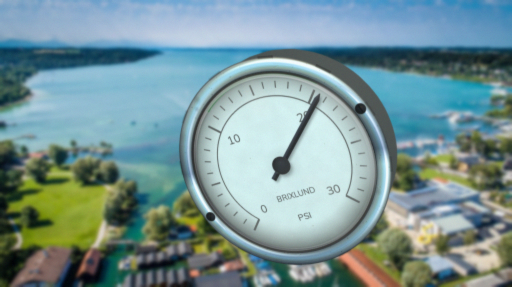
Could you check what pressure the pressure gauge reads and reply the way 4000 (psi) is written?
20.5 (psi)
